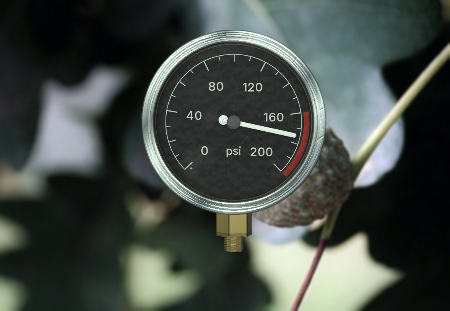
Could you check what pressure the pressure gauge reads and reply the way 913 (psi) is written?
175 (psi)
